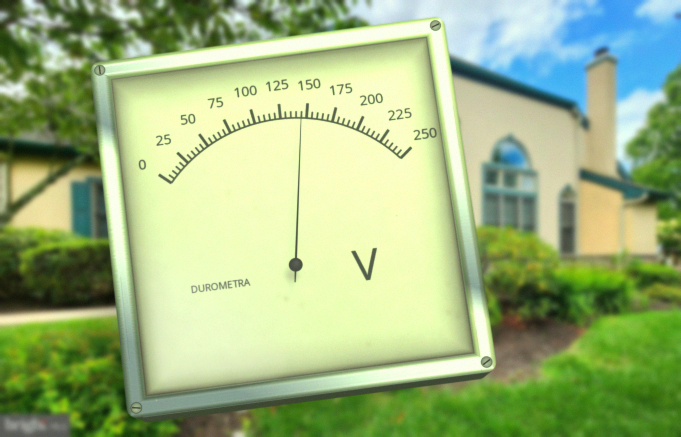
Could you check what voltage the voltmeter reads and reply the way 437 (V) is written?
145 (V)
